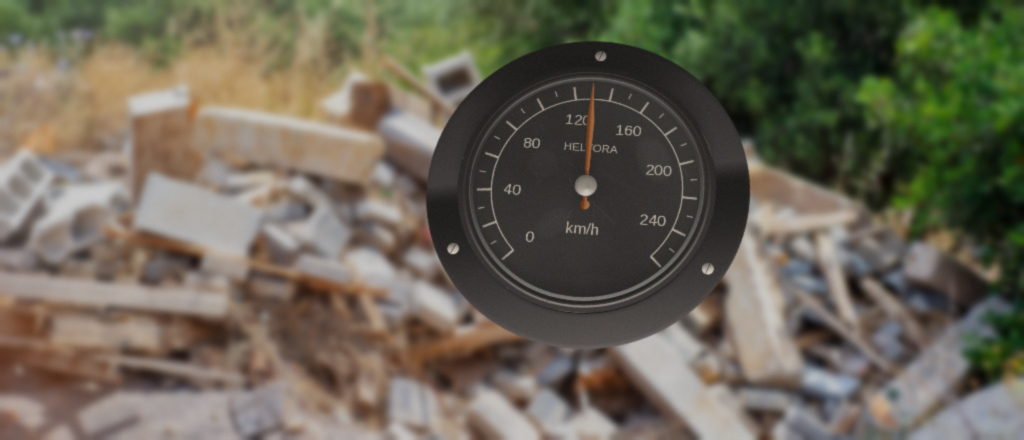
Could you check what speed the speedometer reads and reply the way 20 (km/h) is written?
130 (km/h)
